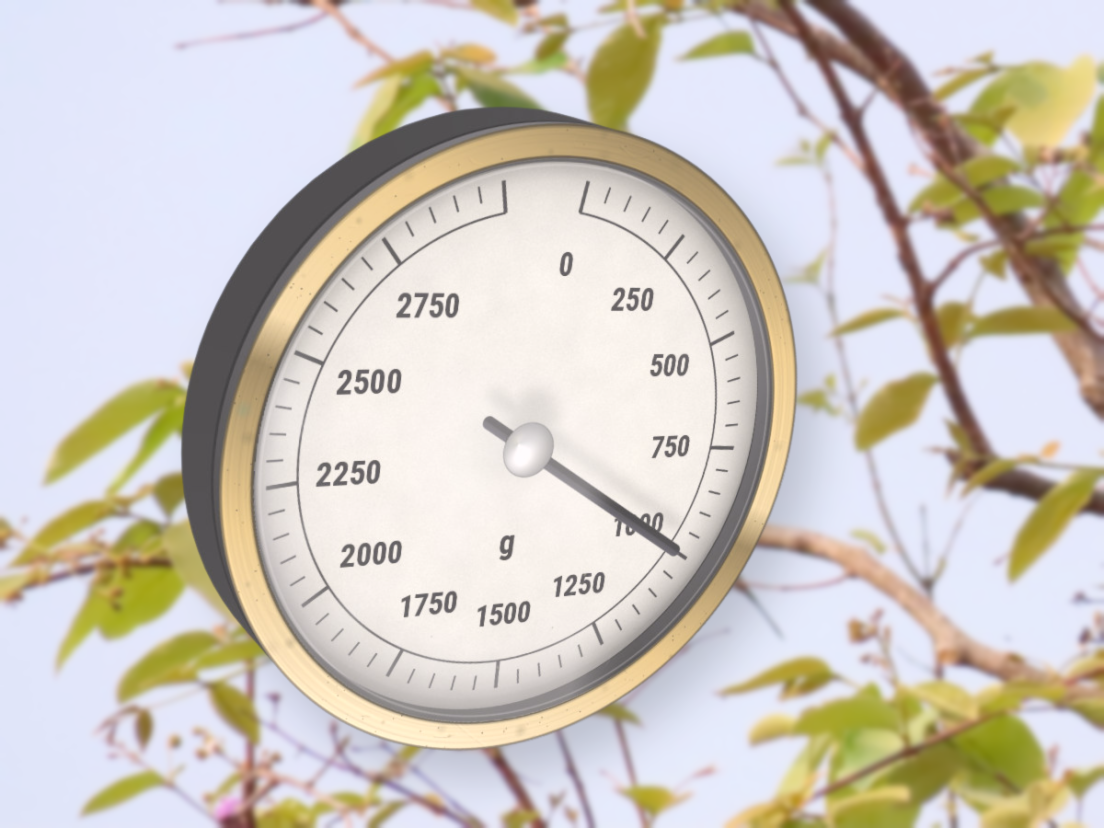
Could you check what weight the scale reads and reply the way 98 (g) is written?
1000 (g)
